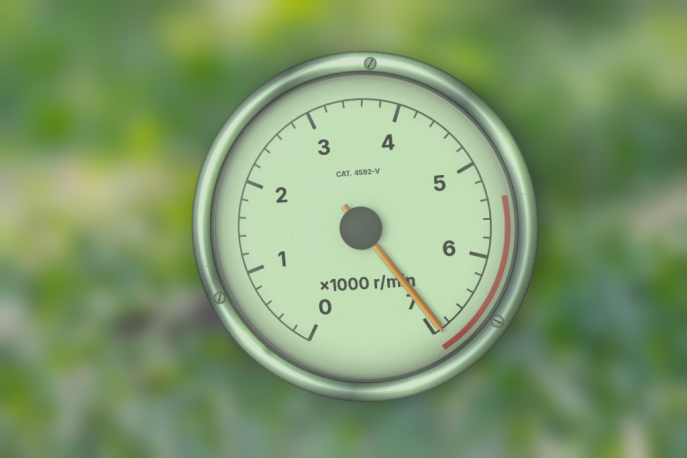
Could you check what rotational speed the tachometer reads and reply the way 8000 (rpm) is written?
6900 (rpm)
